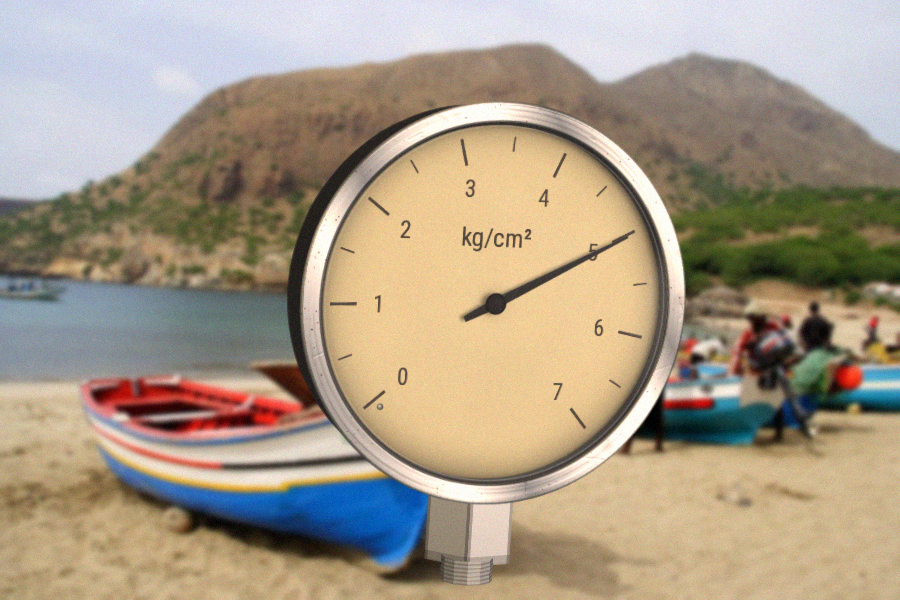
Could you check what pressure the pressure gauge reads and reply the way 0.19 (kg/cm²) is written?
5 (kg/cm²)
